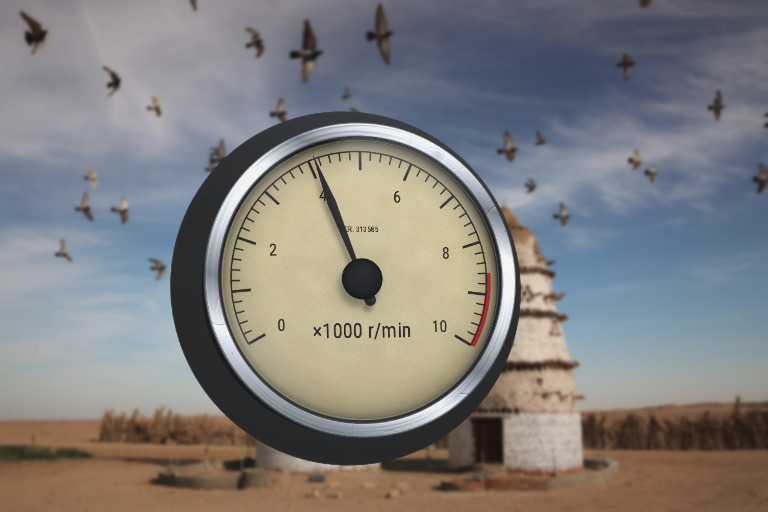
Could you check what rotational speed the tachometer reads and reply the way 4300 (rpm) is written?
4100 (rpm)
